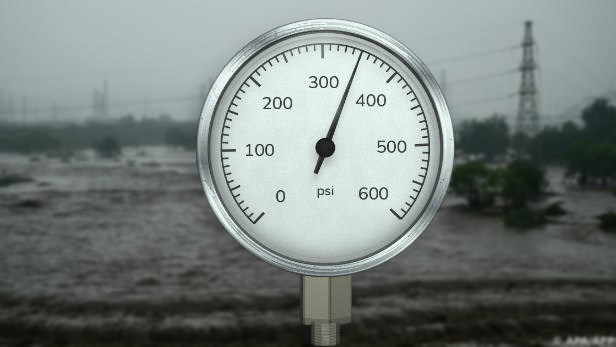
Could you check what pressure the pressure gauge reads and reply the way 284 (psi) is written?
350 (psi)
